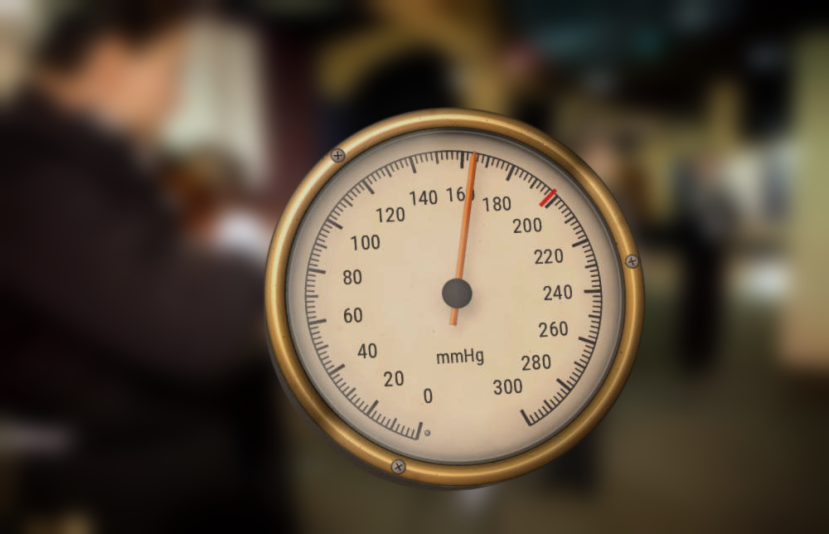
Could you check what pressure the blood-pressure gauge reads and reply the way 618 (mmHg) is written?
164 (mmHg)
